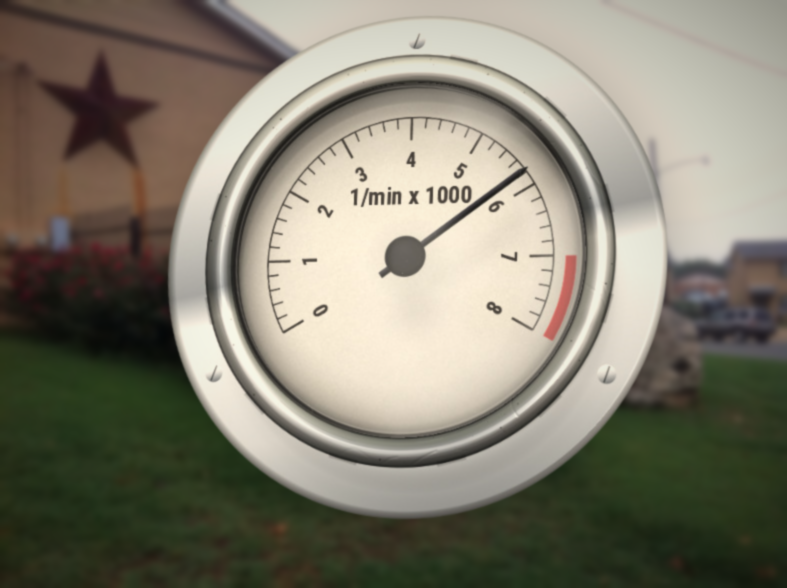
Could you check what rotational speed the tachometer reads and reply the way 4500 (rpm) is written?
5800 (rpm)
